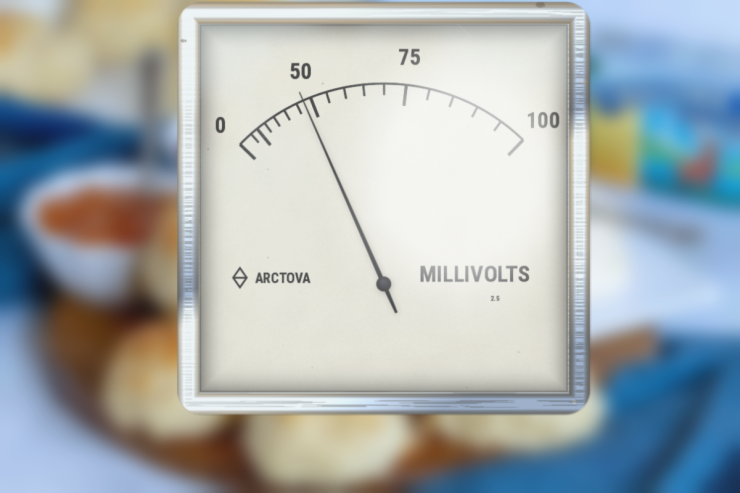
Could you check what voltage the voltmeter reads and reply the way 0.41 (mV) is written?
47.5 (mV)
